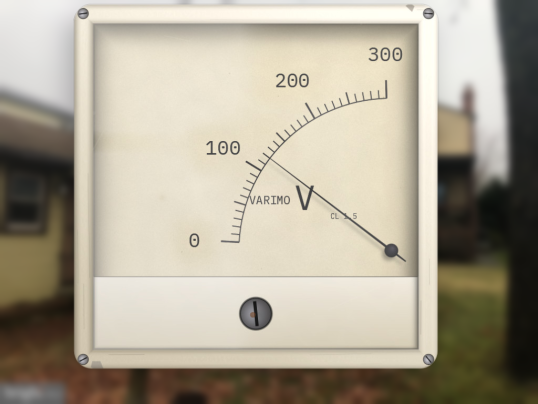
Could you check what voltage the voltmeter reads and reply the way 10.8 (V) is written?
120 (V)
